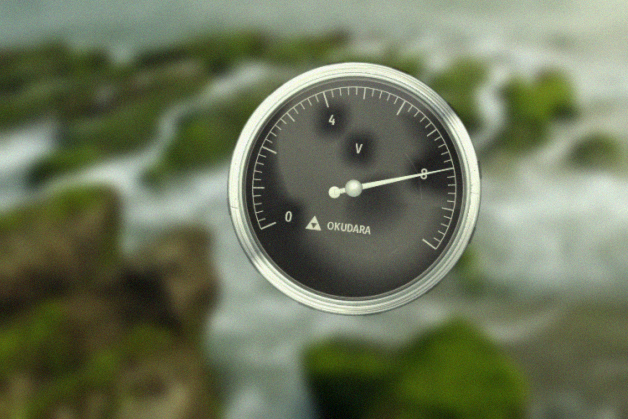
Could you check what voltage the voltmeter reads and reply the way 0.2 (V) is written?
8 (V)
